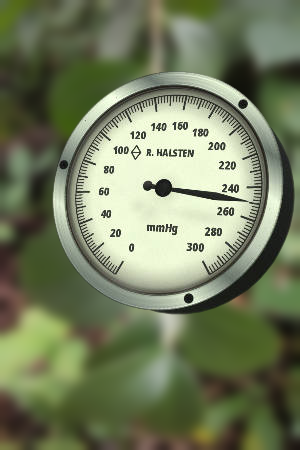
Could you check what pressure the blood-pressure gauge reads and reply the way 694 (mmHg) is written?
250 (mmHg)
